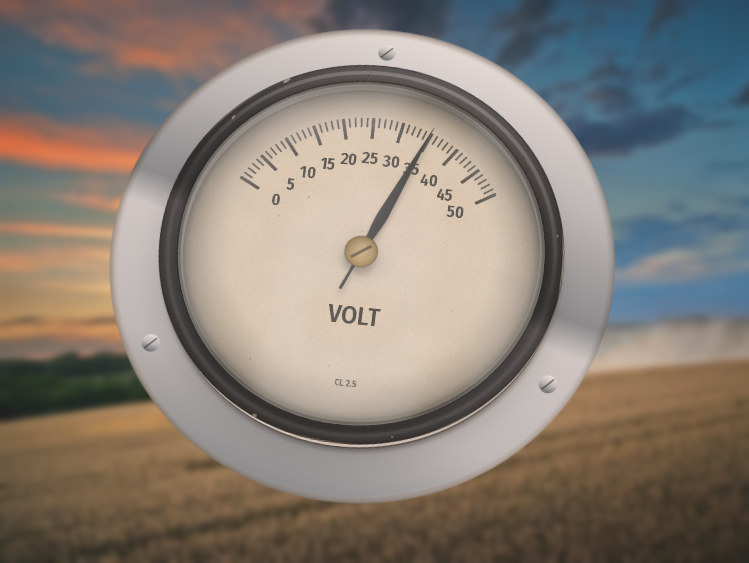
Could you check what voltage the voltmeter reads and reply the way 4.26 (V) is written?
35 (V)
